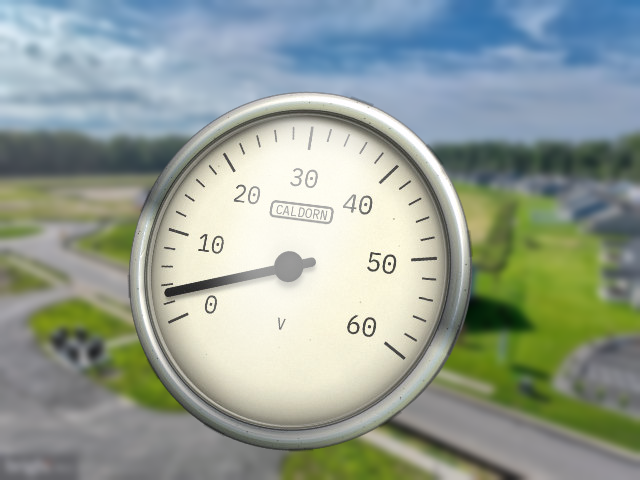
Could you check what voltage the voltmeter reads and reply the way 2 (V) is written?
3 (V)
